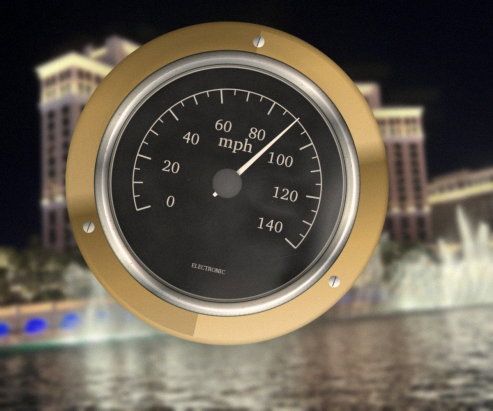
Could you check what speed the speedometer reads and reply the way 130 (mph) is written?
90 (mph)
